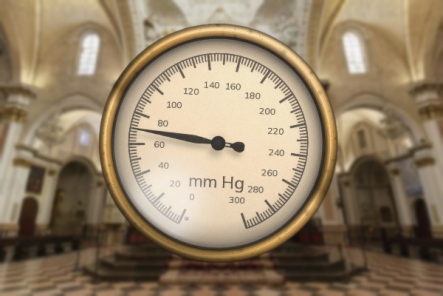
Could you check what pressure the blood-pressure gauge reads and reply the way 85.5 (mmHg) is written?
70 (mmHg)
